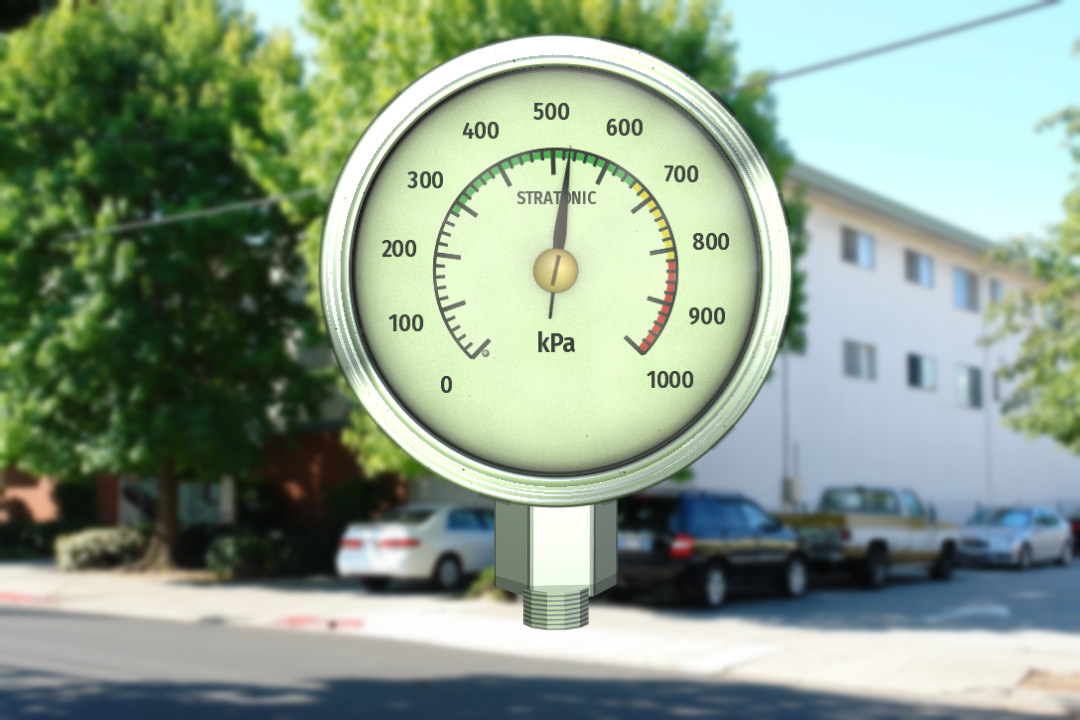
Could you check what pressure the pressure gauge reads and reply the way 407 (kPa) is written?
530 (kPa)
